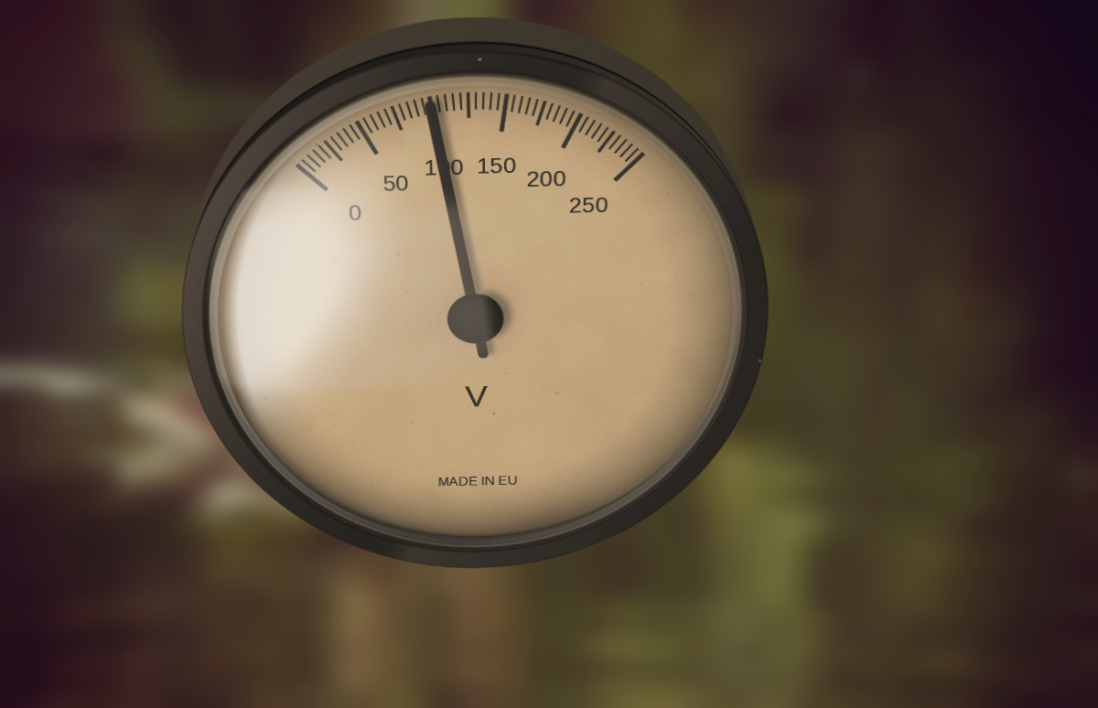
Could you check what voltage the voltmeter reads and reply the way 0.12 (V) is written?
100 (V)
